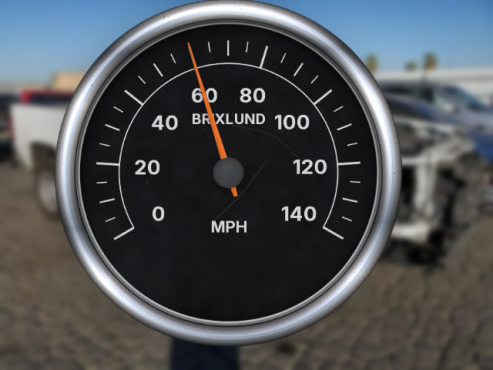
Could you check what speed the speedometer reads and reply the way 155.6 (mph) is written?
60 (mph)
